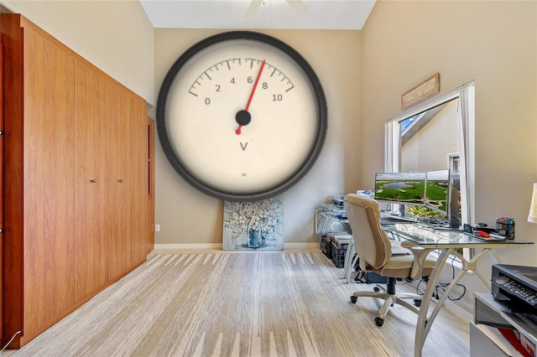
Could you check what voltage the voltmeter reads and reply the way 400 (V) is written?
7 (V)
